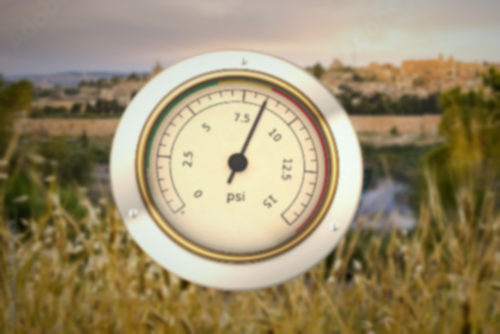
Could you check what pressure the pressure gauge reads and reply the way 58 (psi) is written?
8.5 (psi)
